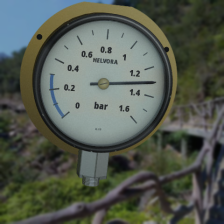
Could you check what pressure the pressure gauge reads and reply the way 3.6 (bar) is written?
1.3 (bar)
